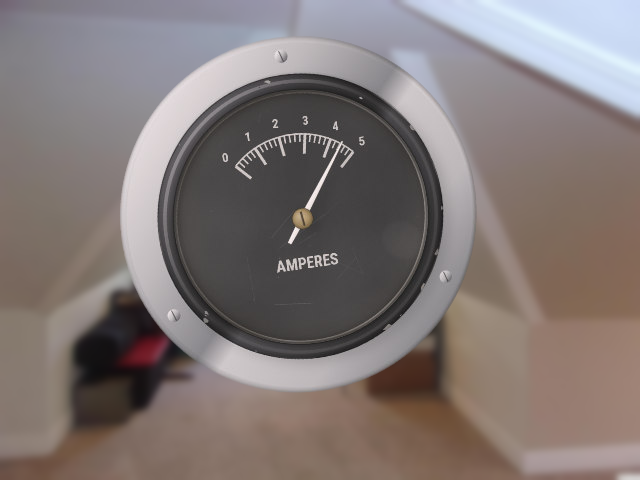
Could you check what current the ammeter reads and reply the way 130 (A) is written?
4.4 (A)
